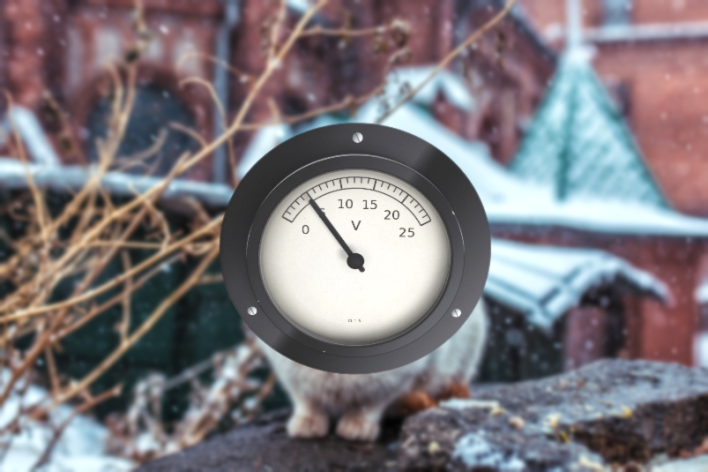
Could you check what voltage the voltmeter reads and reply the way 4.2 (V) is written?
5 (V)
